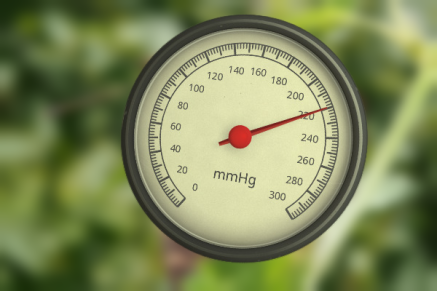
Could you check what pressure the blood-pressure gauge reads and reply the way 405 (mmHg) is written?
220 (mmHg)
